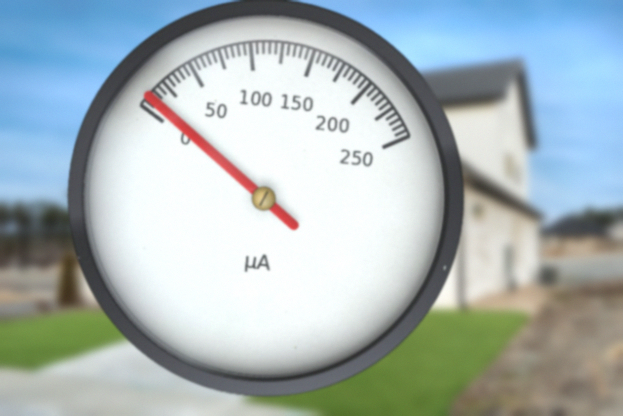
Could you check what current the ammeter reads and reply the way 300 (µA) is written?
10 (µA)
